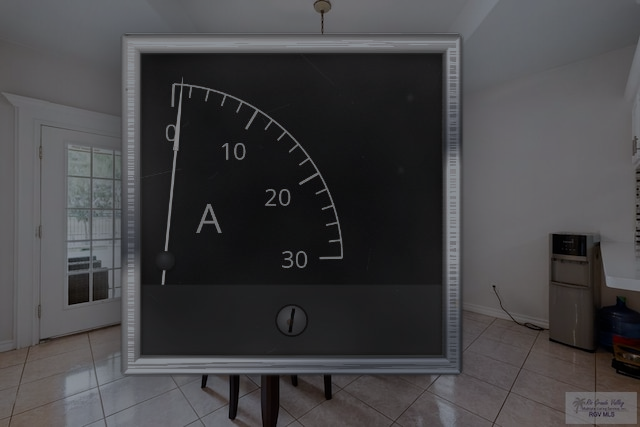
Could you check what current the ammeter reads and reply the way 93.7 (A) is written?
1 (A)
